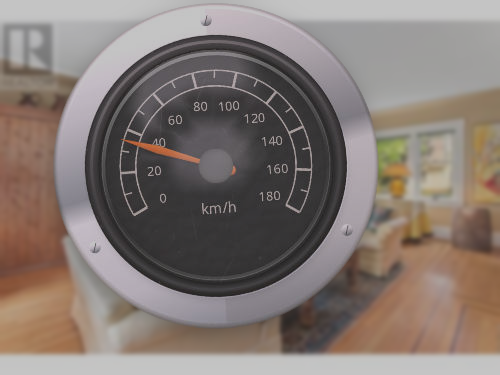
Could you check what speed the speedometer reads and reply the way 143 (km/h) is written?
35 (km/h)
